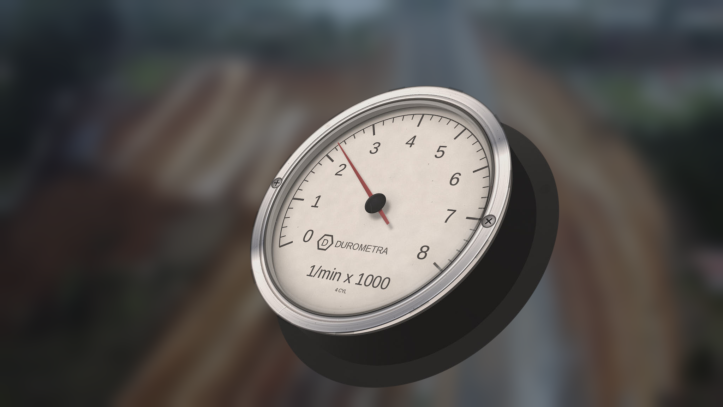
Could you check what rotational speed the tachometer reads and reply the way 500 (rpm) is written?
2300 (rpm)
